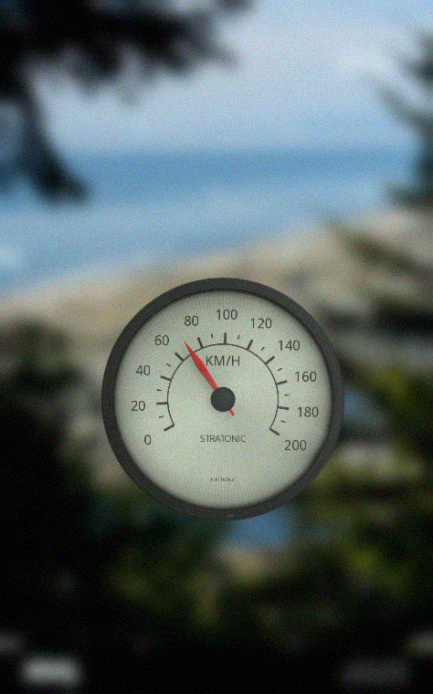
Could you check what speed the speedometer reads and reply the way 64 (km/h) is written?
70 (km/h)
